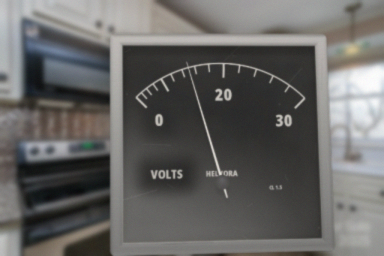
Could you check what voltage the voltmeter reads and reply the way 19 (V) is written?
15 (V)
